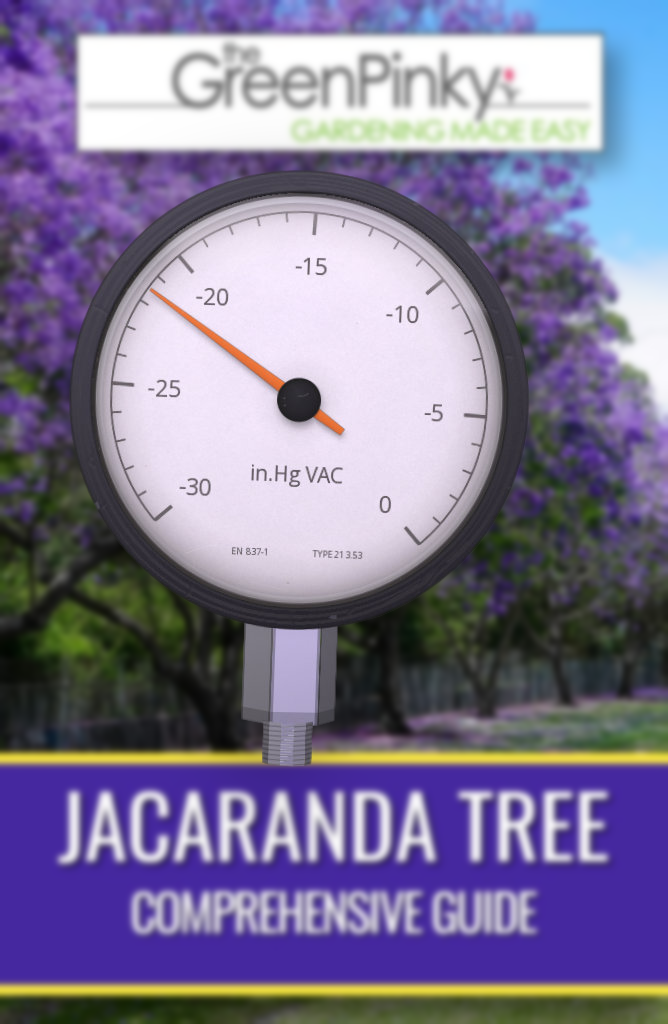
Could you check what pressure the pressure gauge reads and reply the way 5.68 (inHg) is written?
-21.5 (inHg)
